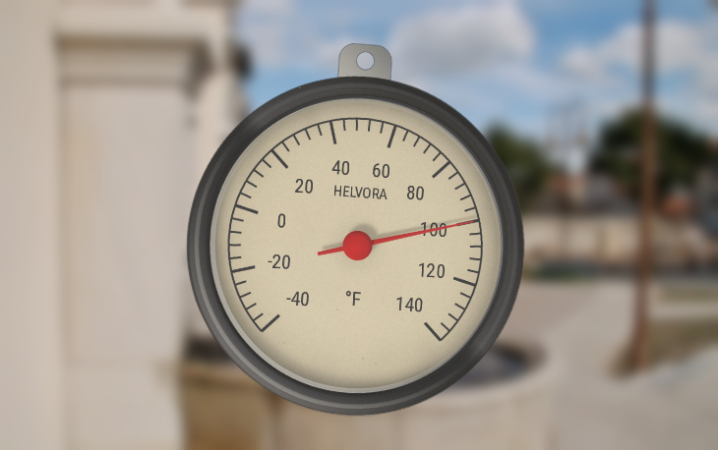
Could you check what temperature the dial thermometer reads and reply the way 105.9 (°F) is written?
100 (°F)
